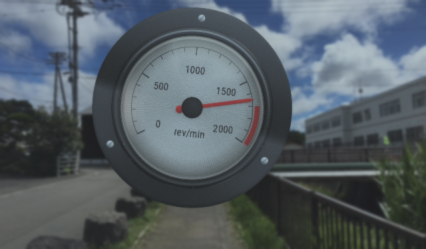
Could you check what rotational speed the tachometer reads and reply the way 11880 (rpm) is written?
1650 (rpm)
